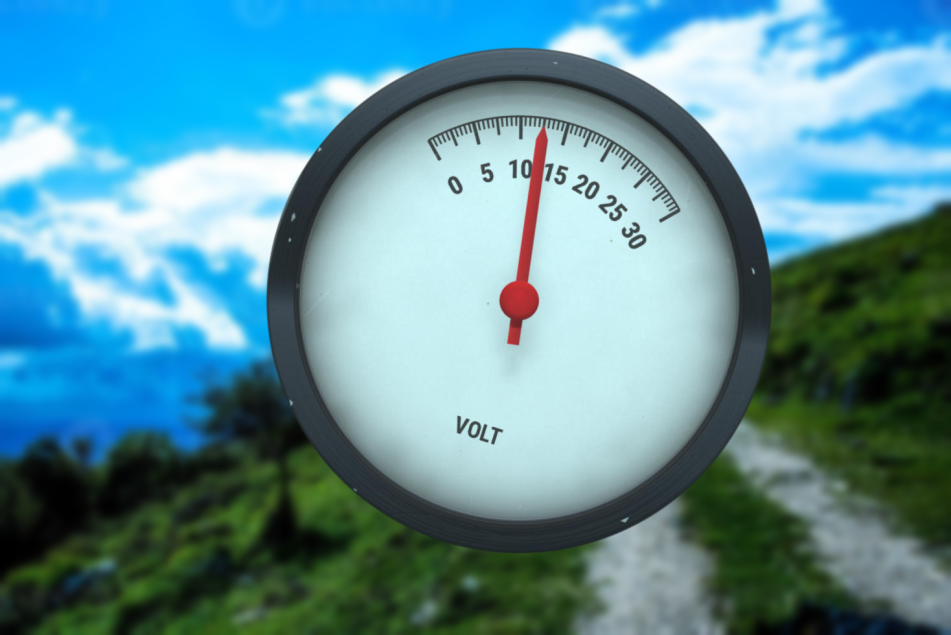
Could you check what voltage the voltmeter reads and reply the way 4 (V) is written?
12.5 (V)
